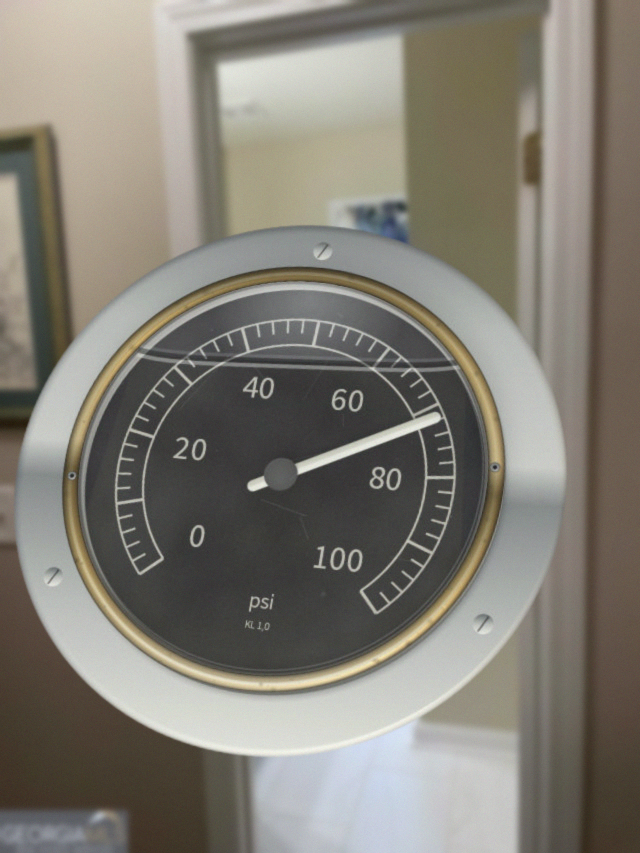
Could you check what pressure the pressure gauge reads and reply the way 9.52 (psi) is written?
72 (psi)
